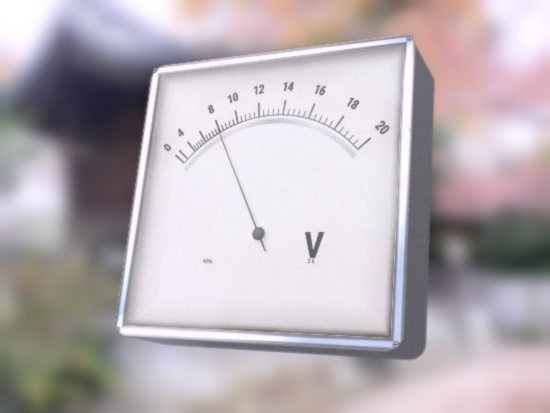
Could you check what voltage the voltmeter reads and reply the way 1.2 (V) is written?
8 (V)
